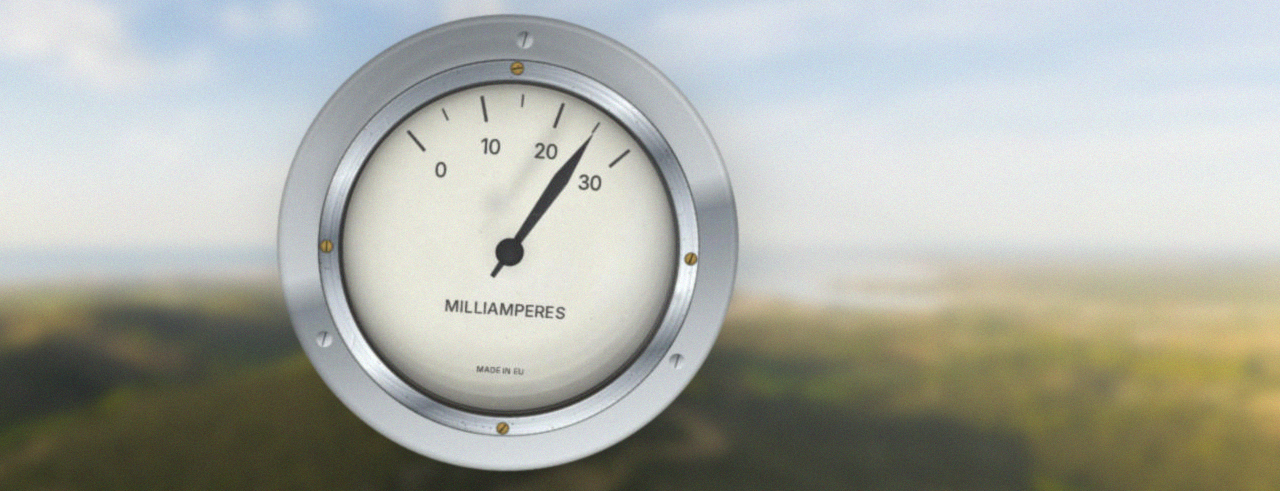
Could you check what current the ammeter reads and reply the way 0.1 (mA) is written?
25 (mA)
